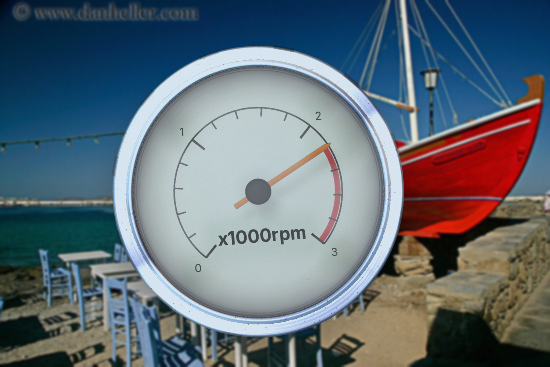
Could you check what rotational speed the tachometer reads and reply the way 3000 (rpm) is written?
2200 (rpm)
